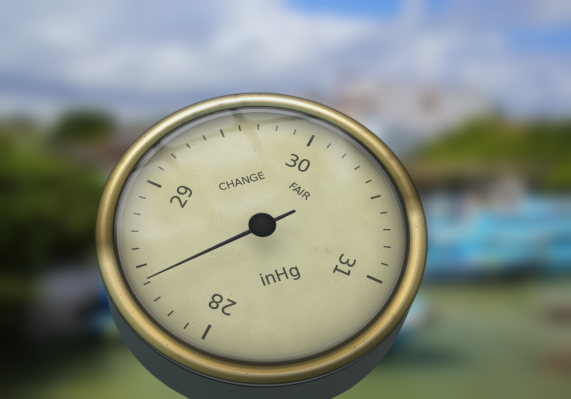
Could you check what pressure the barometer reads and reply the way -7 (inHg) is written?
28.4 (inHg)
